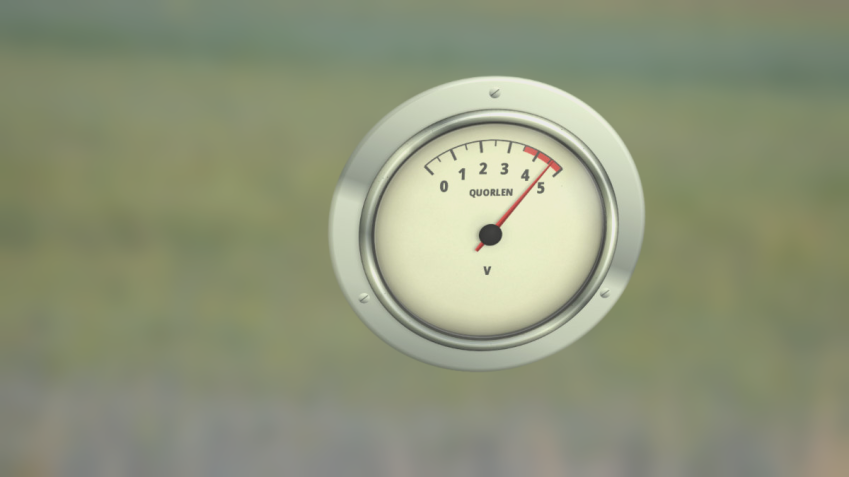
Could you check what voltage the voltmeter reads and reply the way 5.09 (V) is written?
4.5 (V)
